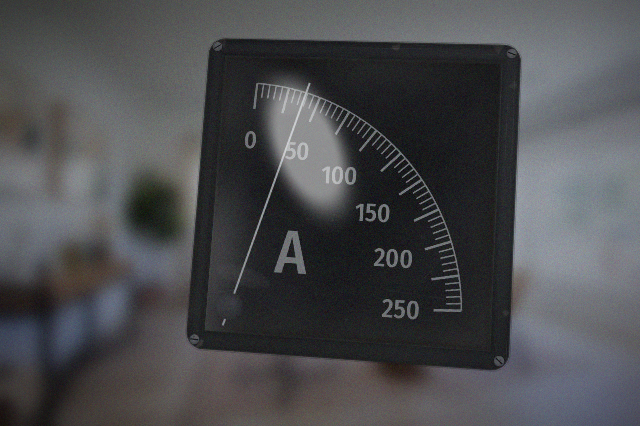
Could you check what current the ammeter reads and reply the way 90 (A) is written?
40 (A)
